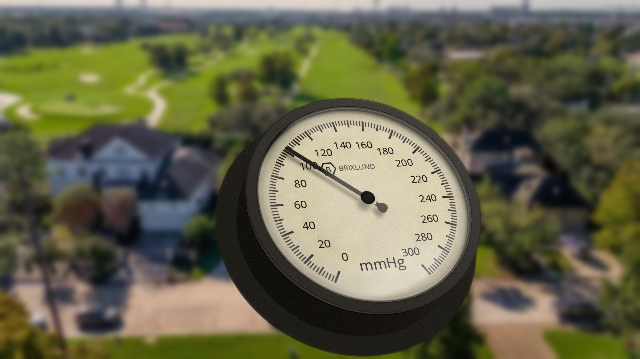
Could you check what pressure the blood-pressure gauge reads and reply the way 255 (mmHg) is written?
100 (mmHg)
